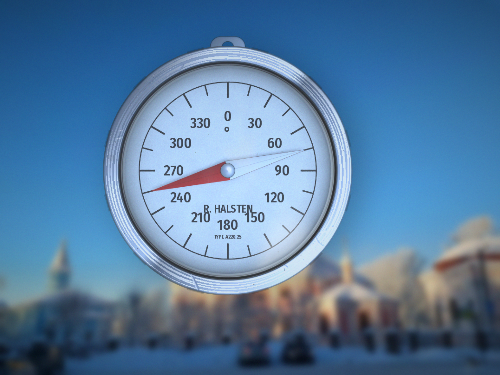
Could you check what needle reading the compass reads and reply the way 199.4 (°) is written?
255 (°)
